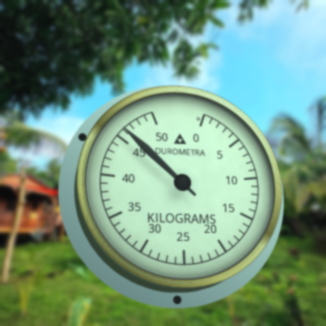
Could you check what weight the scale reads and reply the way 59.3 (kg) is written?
46 (kg)
